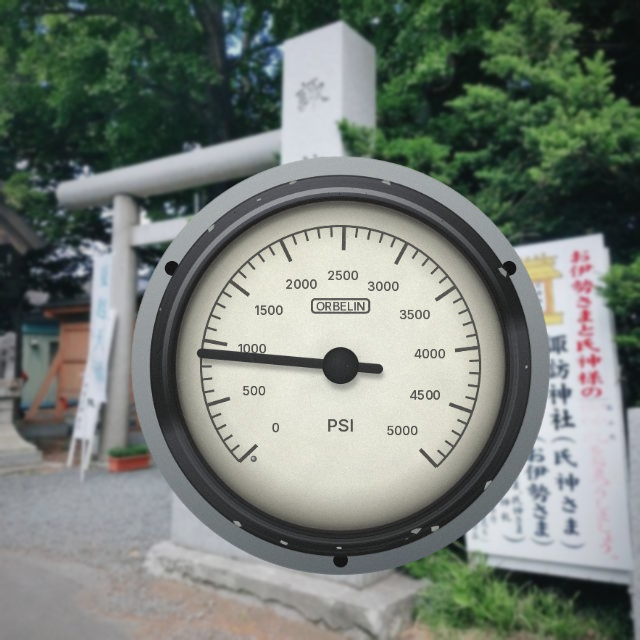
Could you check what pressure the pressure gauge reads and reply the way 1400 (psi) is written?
900 (psi)
